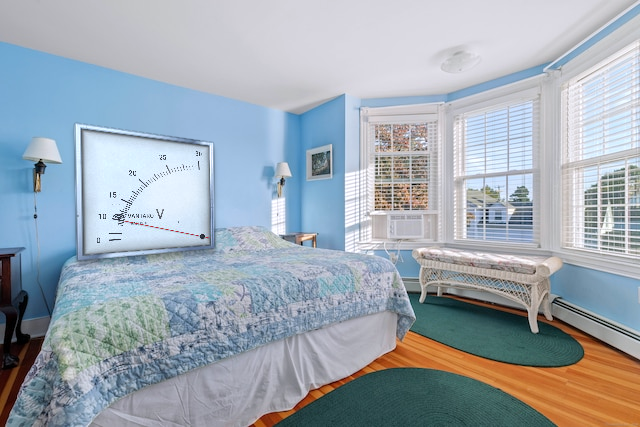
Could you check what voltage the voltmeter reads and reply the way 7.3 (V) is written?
10 (V)
